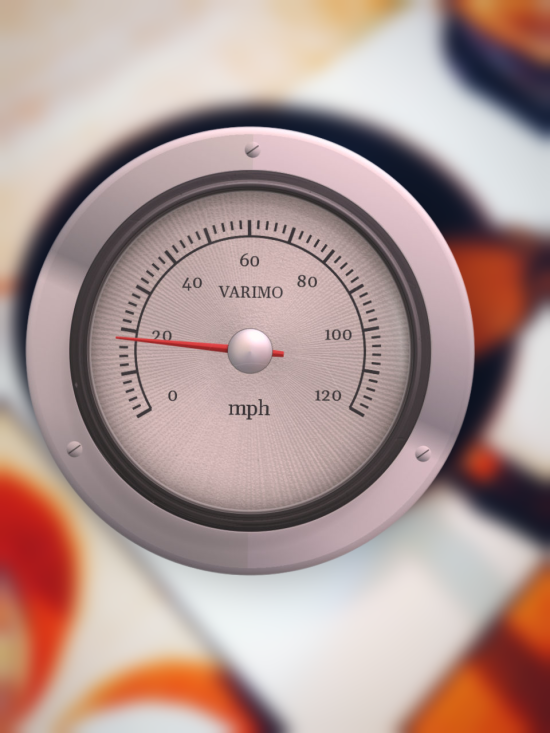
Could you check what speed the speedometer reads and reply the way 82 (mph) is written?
18 (mph)
